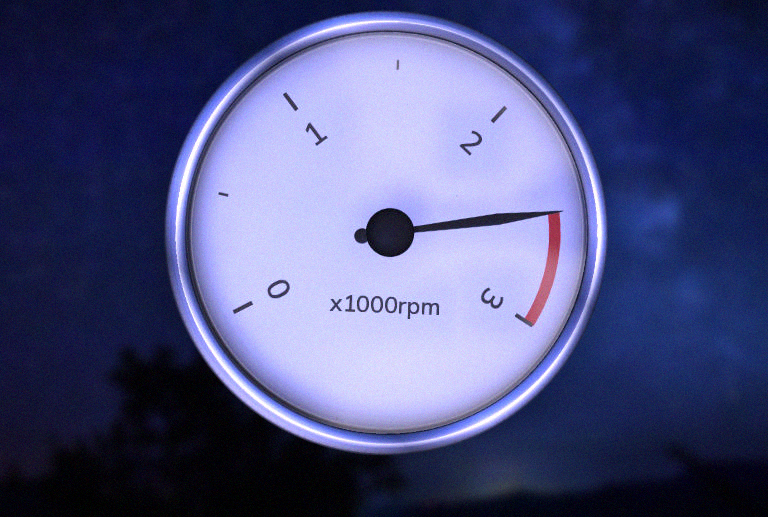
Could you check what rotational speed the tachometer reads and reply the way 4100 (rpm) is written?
2500 (rpm)
